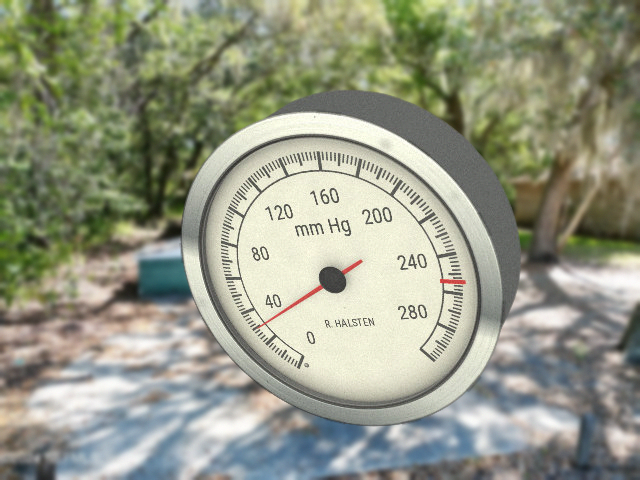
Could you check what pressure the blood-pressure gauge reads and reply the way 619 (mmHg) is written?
30 (mmHg)
